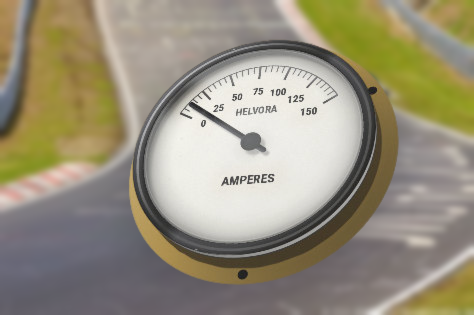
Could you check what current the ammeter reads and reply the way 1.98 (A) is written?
10 (A)
